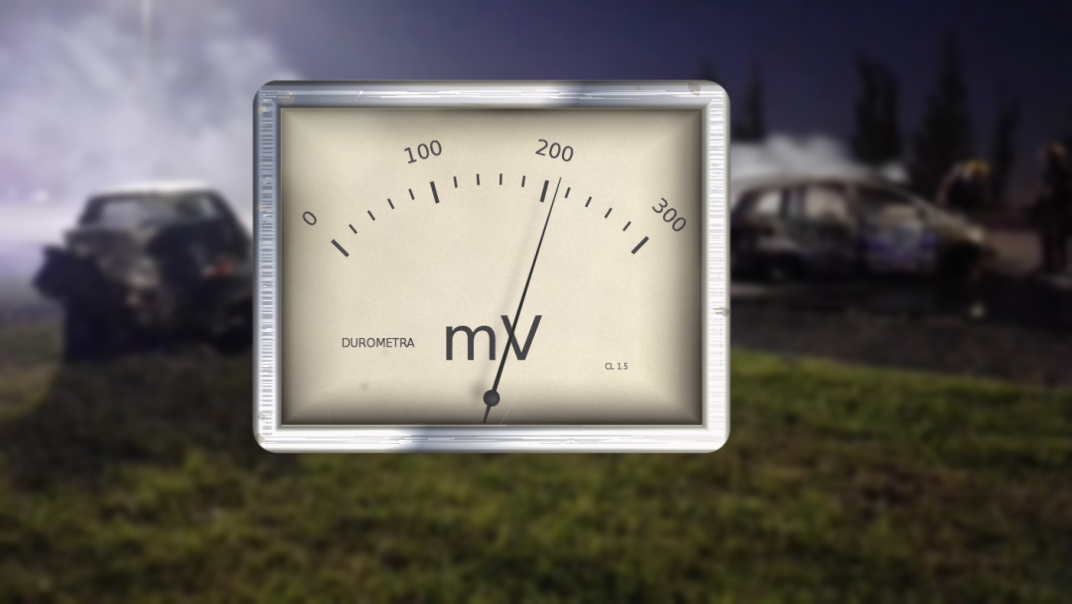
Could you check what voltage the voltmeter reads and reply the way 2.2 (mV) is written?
210 (mV)
